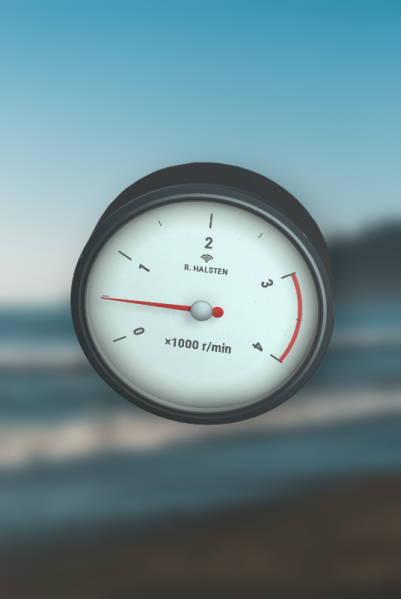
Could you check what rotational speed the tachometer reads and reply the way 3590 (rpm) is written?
500 (rpm)
